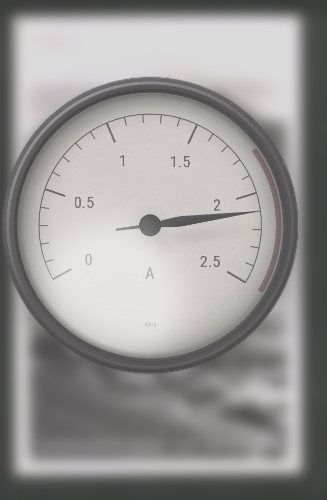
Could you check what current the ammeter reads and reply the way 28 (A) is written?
2.1 (A)
